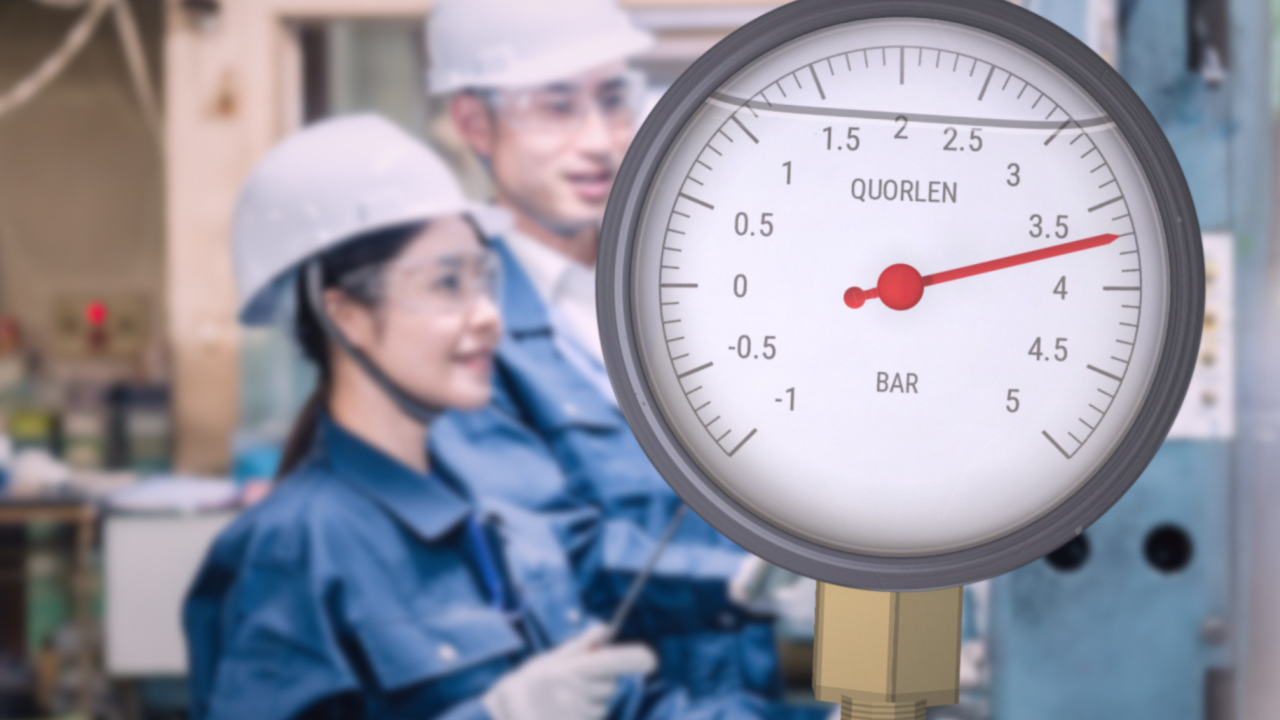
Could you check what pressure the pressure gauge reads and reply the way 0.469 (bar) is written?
3.7 (bar)
